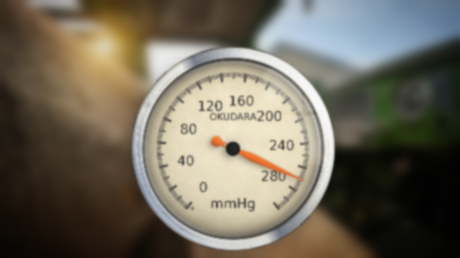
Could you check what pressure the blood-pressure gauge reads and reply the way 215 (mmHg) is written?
270 (mmHg)
